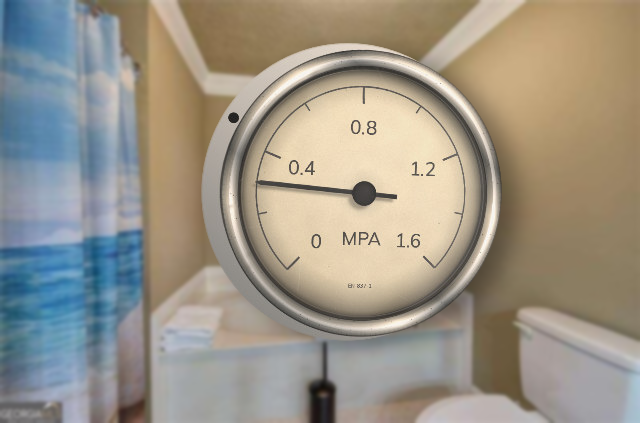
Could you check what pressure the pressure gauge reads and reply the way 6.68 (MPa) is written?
0.3 (MPa)
